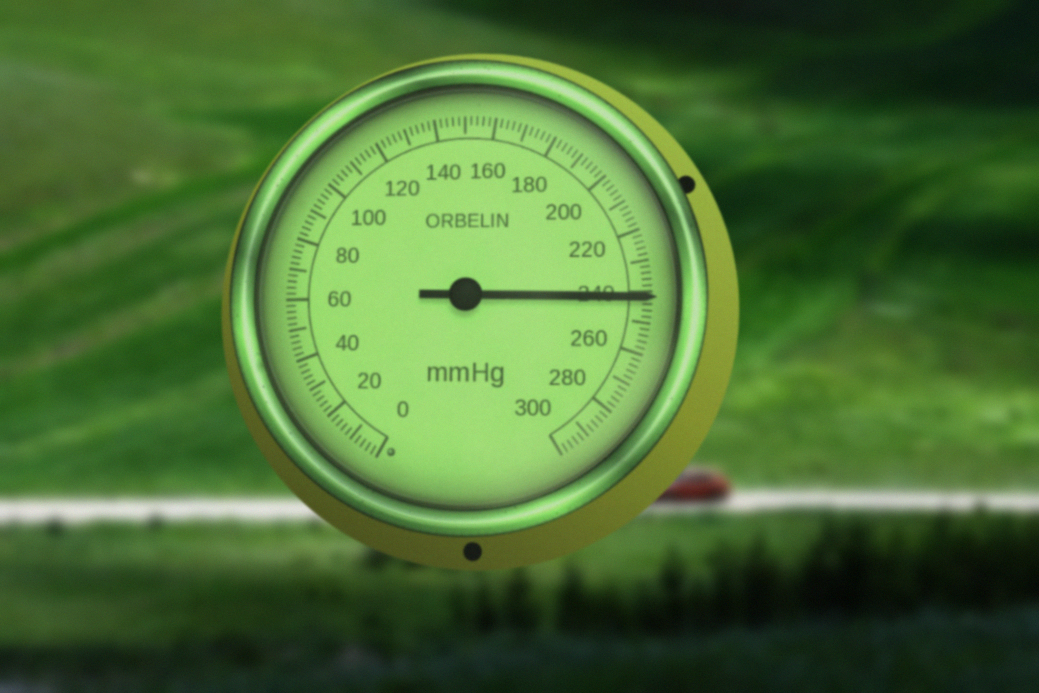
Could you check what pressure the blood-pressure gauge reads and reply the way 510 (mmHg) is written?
242 (mmHg)
